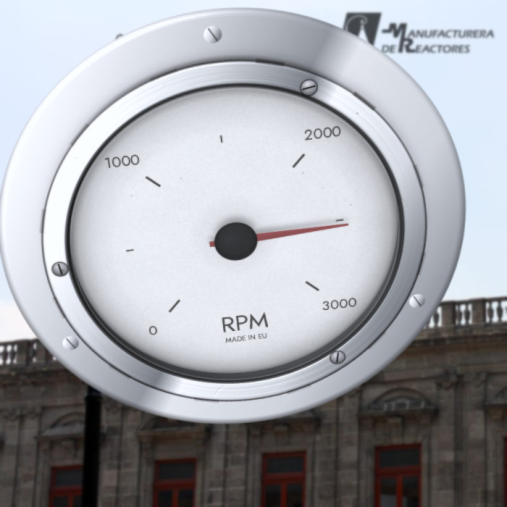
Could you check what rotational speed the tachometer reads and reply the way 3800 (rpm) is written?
2500 (rpm)
